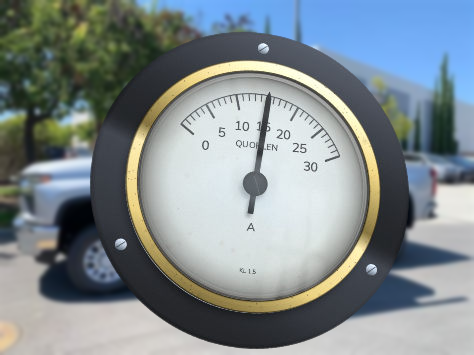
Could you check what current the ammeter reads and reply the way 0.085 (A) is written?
15 (A)
